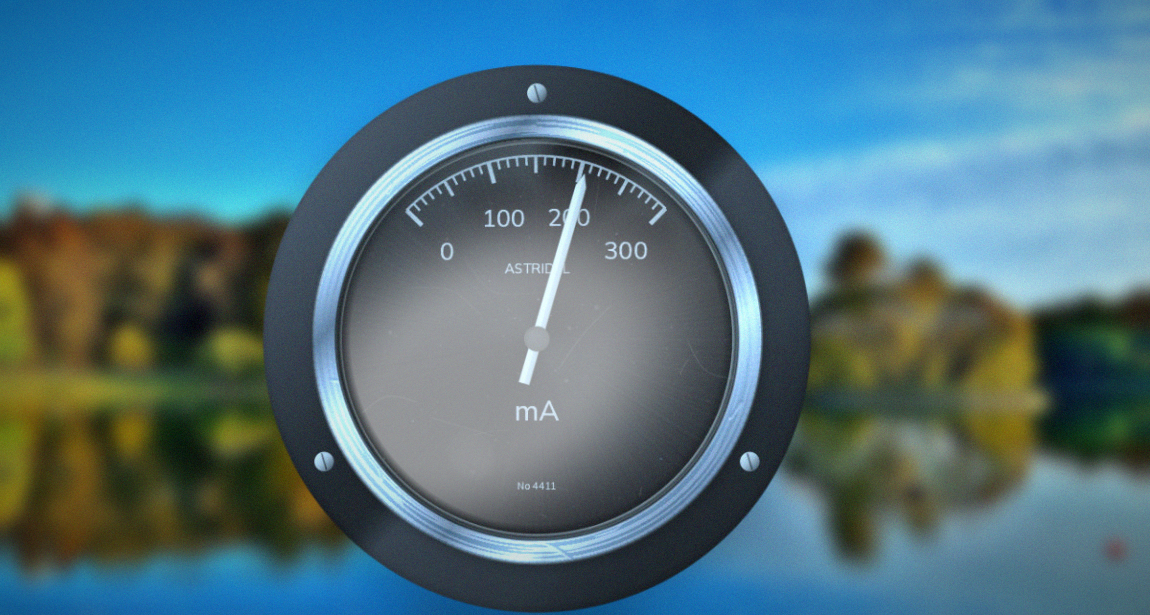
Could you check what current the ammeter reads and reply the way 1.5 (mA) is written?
205 (mA)
